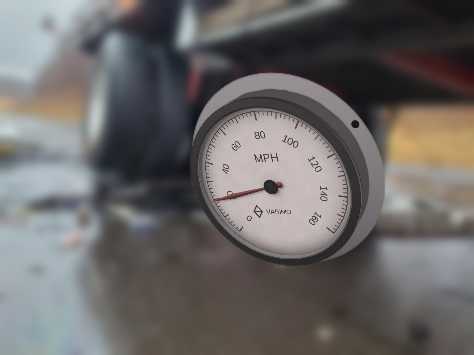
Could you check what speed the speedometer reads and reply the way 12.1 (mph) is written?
20 (mph)
